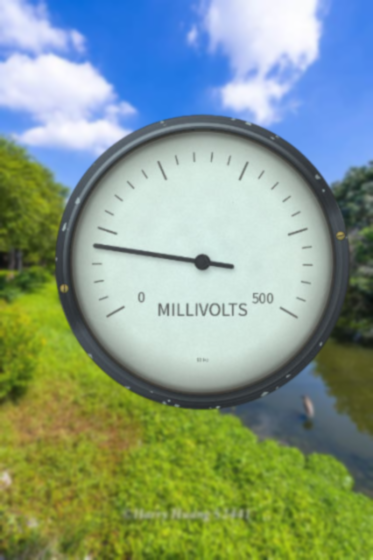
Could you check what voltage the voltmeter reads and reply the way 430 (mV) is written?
80 (mV)
